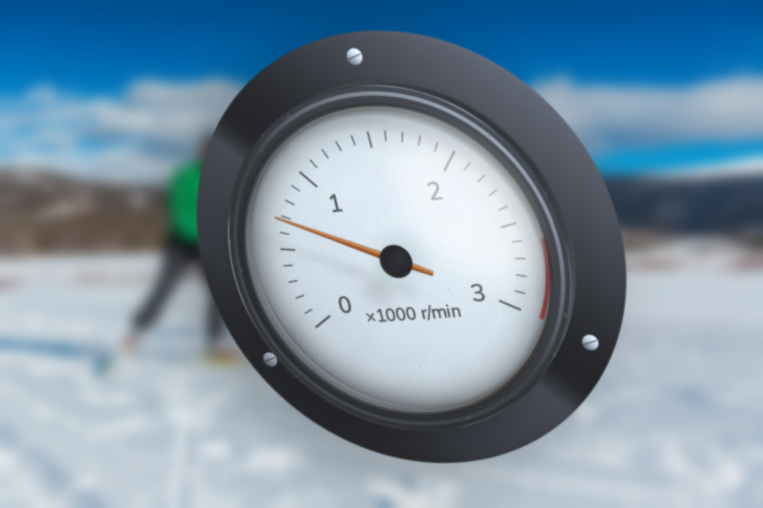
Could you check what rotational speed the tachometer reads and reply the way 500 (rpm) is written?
700 (rpm)
